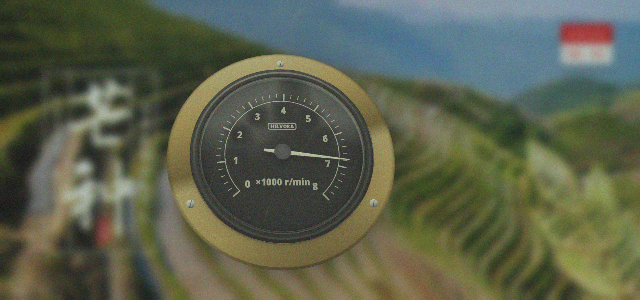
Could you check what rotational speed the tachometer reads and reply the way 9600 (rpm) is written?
6800 (rpm)
